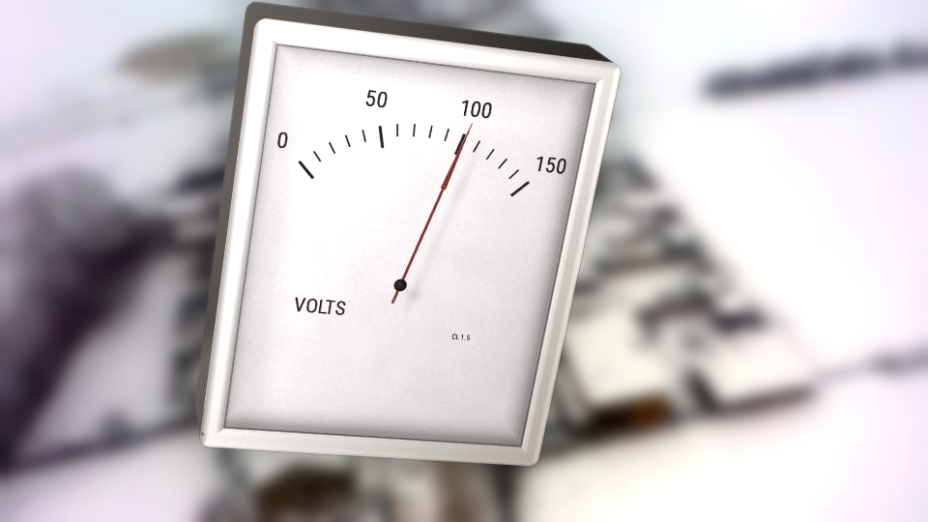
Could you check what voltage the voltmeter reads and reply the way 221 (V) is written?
100 (V)
